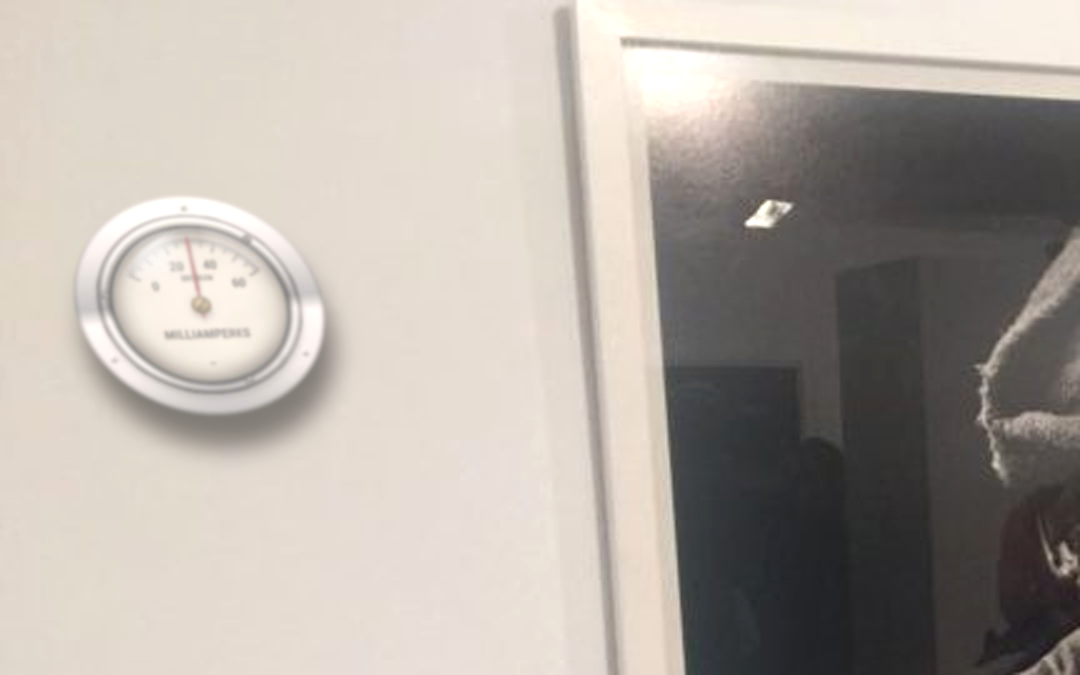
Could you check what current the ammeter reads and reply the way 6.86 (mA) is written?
30 (mA)
